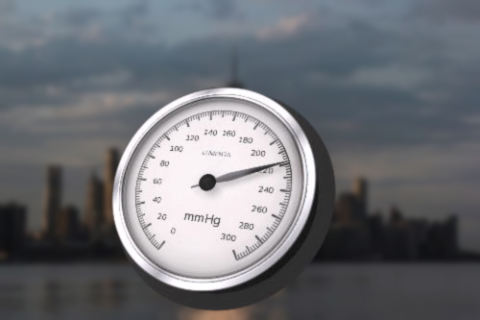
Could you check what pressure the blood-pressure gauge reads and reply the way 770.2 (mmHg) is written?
220 (mmHg)
